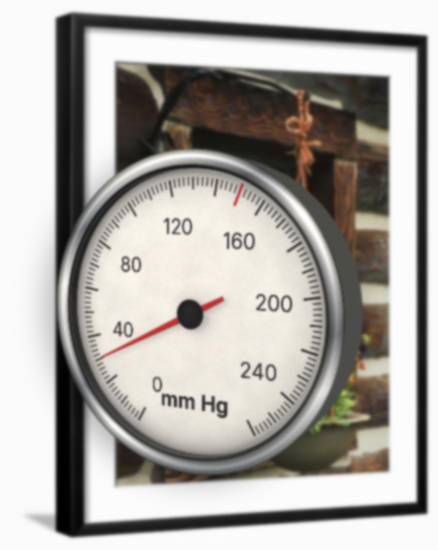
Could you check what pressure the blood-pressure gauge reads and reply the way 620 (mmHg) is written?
30 (mmHg)
